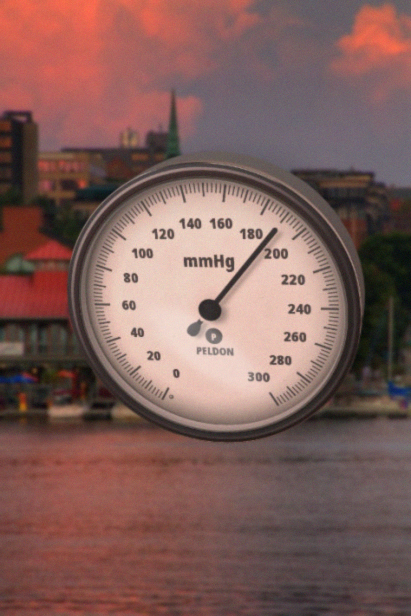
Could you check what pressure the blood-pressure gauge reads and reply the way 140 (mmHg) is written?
190 (mmHg)
